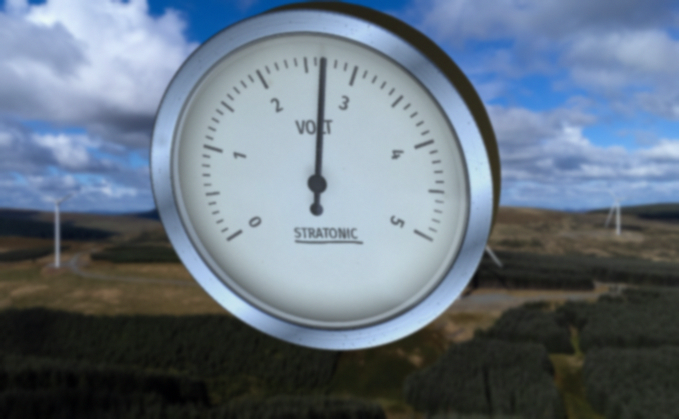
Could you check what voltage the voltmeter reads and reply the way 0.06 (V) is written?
2.7 (V)
